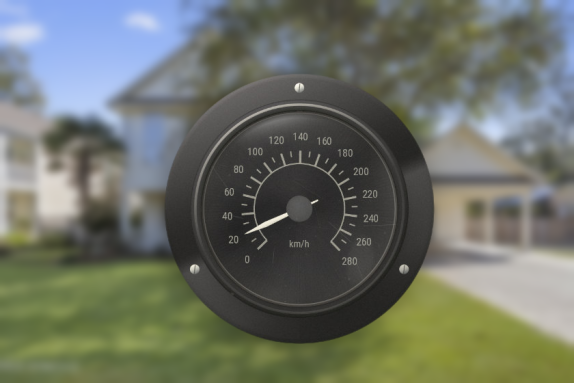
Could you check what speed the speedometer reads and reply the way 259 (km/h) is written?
20 (km/h)
